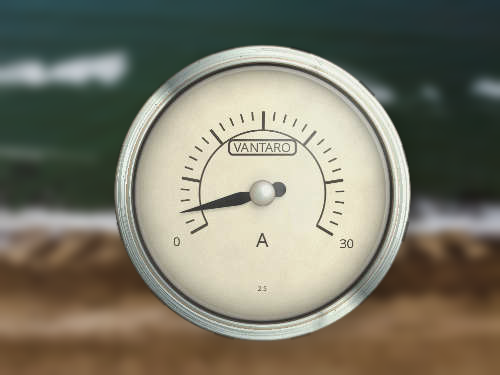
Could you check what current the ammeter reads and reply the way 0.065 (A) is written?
2 (A)
